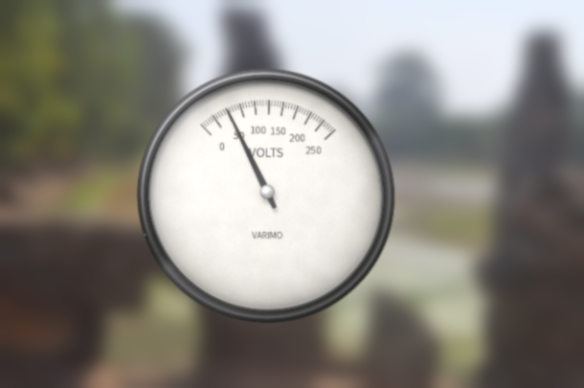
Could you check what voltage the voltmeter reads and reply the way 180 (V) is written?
50 (V)
